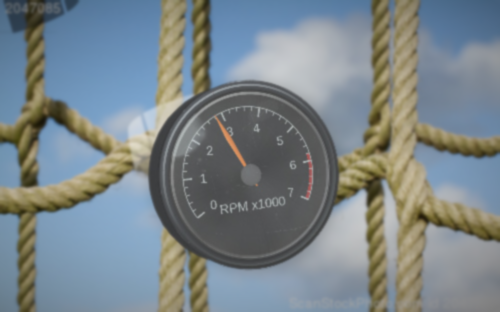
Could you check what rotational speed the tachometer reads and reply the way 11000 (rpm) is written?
2800 (rpm)
